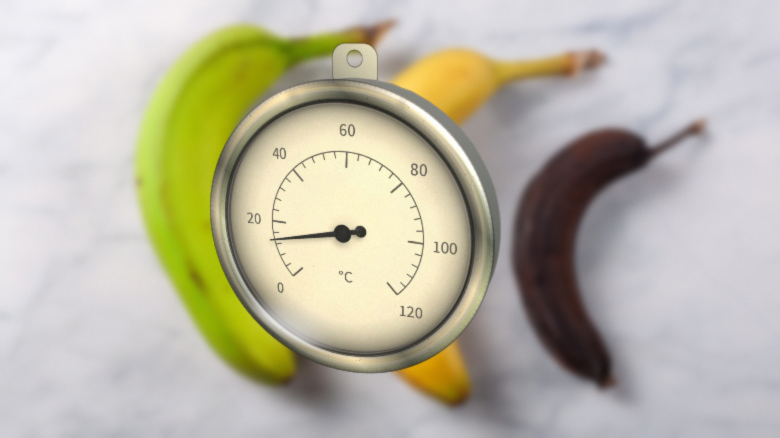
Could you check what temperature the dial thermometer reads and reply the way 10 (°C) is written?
14 (°C)
